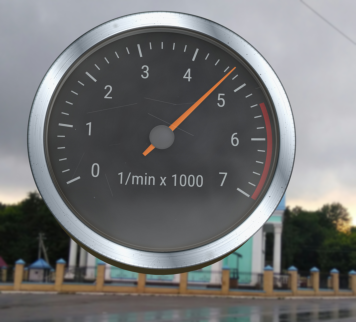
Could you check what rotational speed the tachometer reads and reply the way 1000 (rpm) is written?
4700 (rpm)
